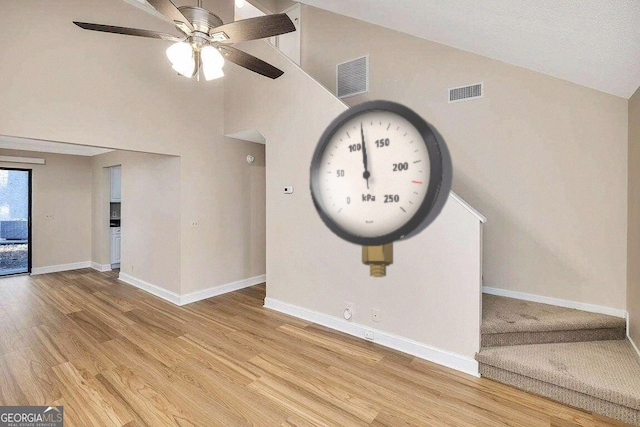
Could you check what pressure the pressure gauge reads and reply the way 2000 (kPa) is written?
120 (kPa)
